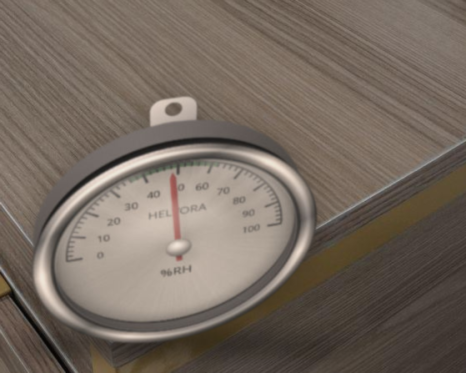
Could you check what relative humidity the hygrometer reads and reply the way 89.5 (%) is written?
48 (%)
